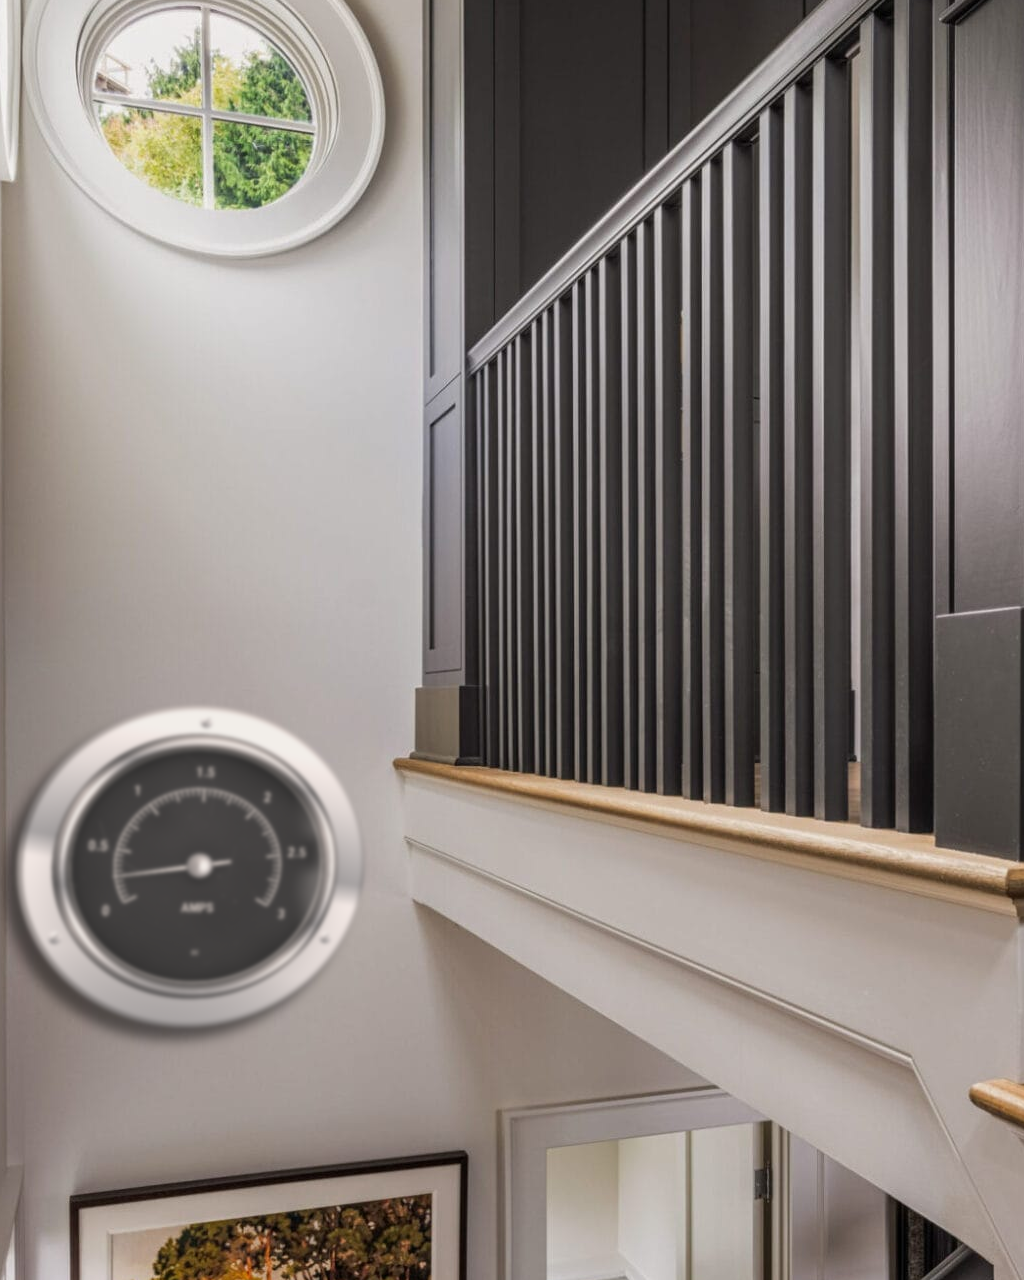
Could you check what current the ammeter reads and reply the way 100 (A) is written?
0.25 (A)
